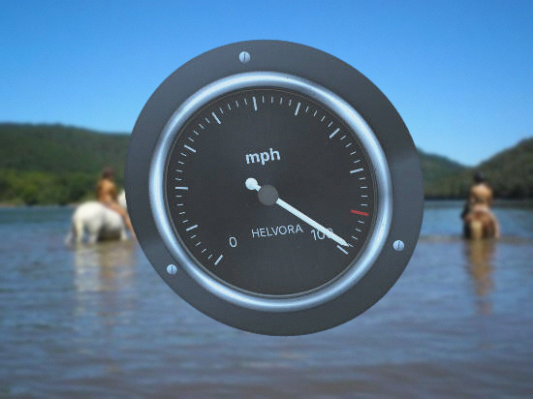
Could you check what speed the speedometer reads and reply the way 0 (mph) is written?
98 (mph)
